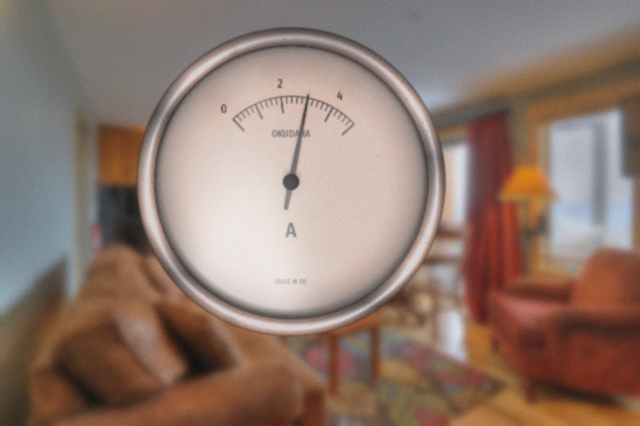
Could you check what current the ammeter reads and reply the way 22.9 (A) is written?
3 (A)
